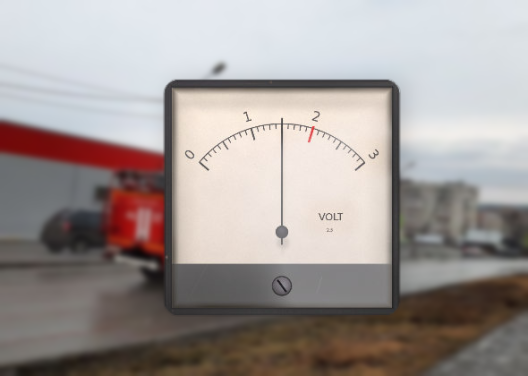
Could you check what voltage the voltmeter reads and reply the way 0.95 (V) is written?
1.5 (V)
